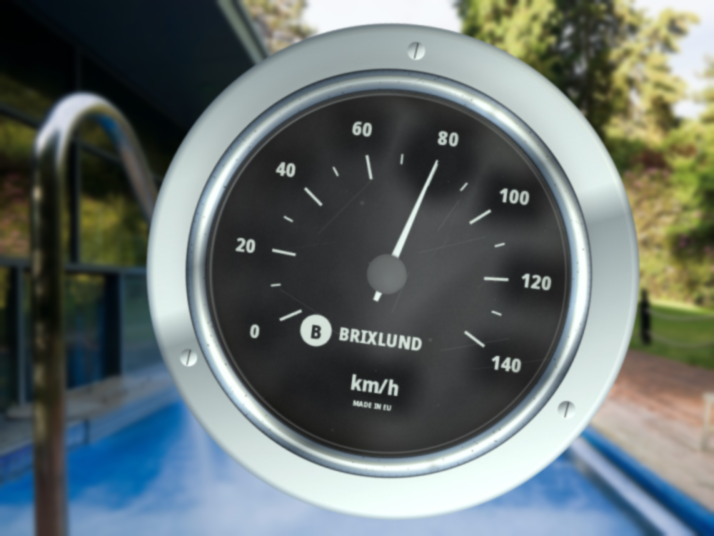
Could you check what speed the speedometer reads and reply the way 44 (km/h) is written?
80 (km/h)
